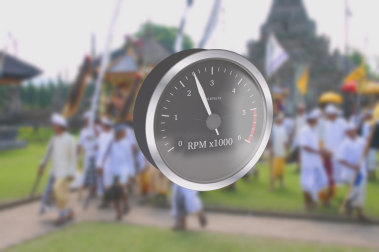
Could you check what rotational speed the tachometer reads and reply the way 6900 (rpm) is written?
2400 (rpm)
